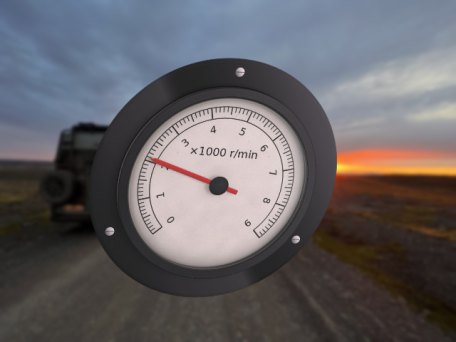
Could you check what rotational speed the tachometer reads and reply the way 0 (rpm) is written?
2100 (rpm)
